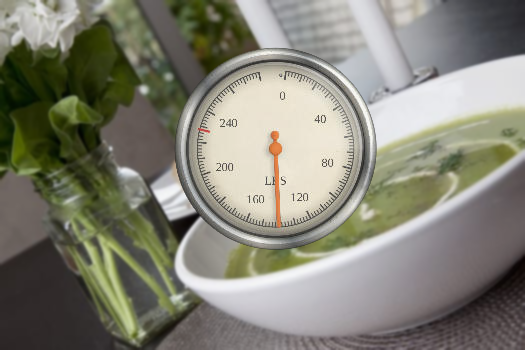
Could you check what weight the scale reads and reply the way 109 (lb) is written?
140 (lb)
